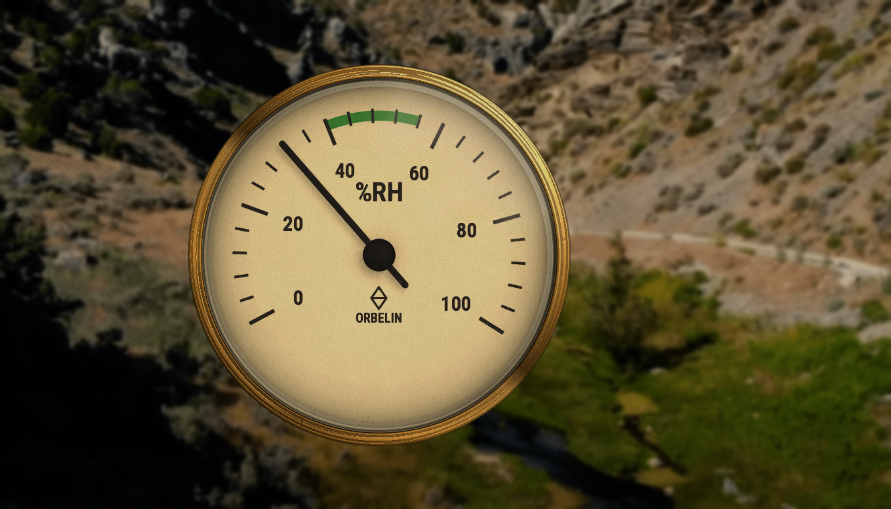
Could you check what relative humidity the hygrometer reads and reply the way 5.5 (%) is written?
32 (%)
